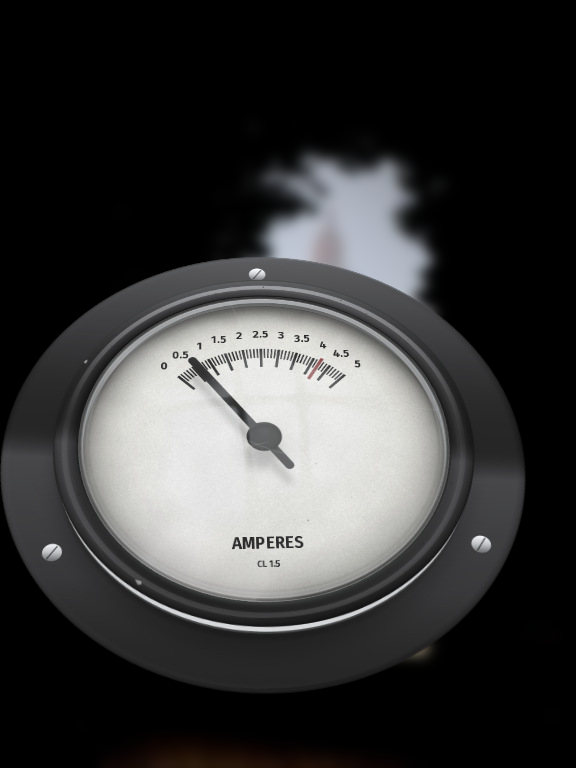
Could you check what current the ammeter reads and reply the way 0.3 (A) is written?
0.5 (A)
